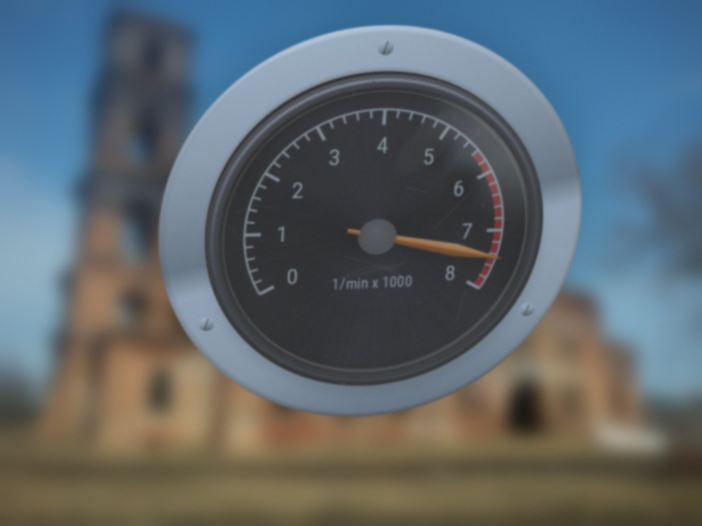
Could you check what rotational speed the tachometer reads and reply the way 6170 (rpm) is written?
7400 (rpm)
